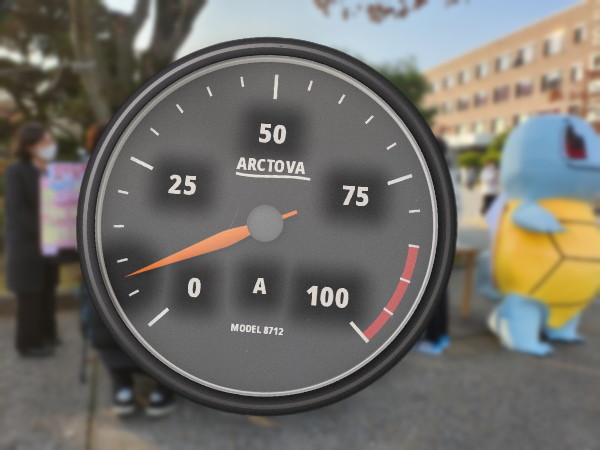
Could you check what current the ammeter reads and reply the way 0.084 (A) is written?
7.5 (A)
